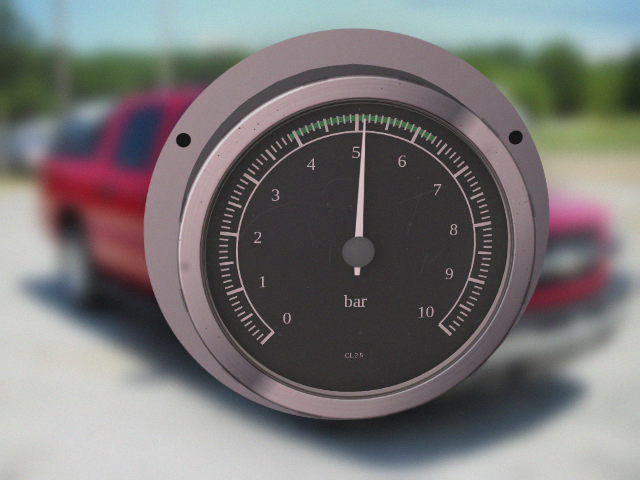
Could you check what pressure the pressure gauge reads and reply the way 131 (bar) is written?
5.1 (bar)
